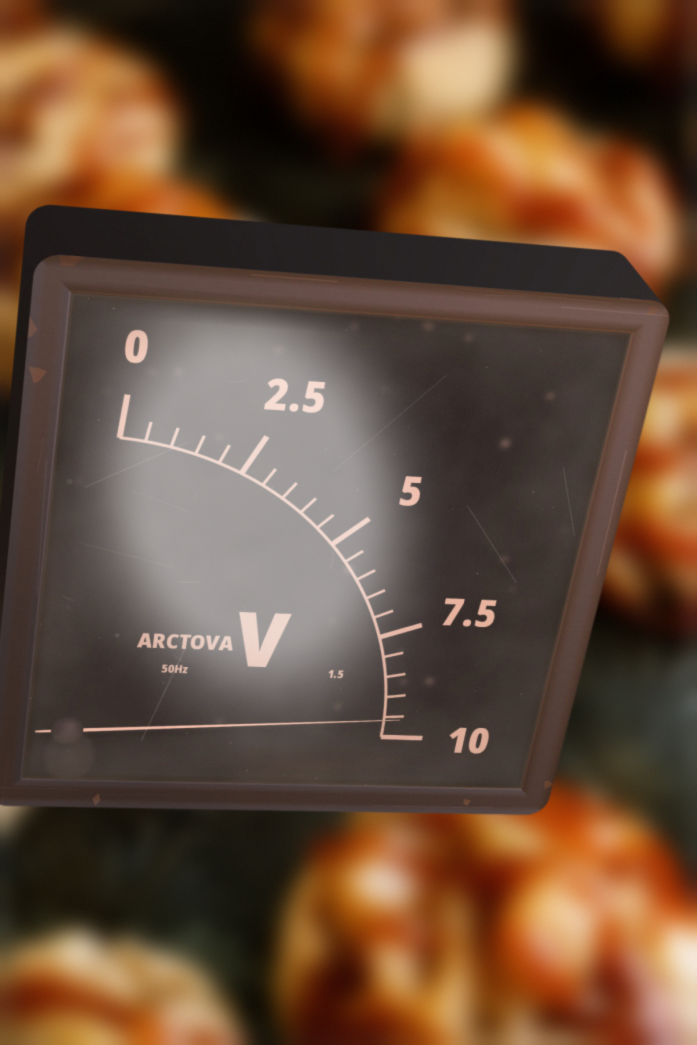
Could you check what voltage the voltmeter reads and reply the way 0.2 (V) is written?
9.5 (V)
